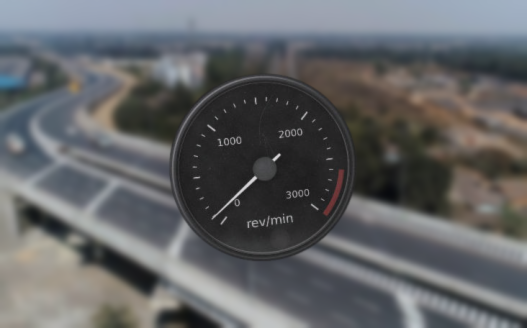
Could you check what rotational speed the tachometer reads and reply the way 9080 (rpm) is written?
100 (rpm)
